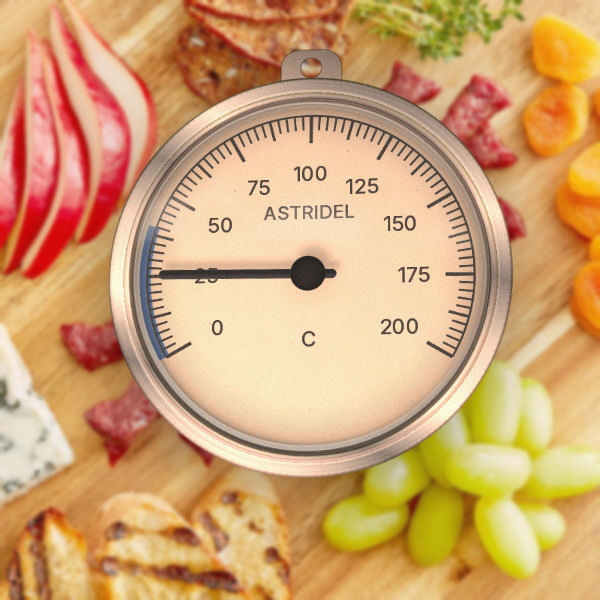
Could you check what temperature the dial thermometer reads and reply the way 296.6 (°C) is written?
25 (°C)
